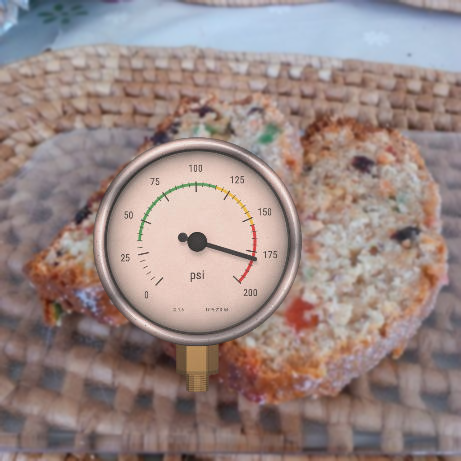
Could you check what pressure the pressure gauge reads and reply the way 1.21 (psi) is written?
180 (psi)
